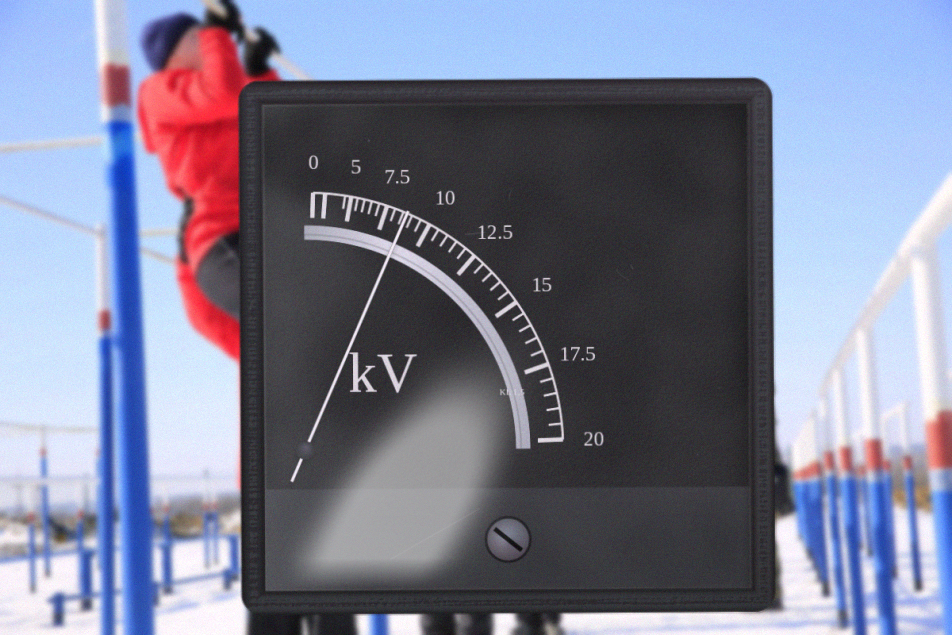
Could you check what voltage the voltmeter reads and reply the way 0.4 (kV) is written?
8.75 (kV)
